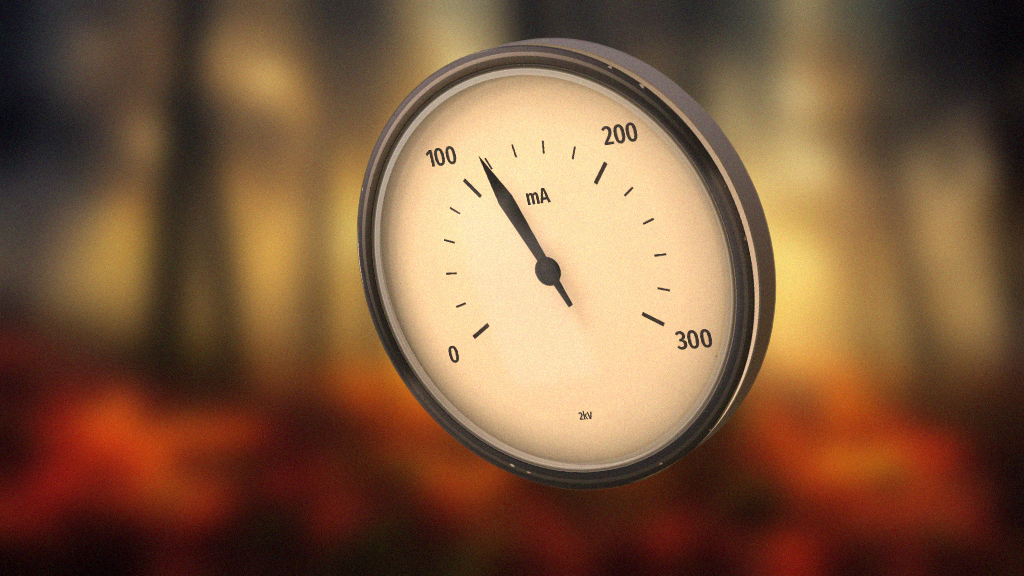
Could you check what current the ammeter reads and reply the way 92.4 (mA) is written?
120 (mA)
